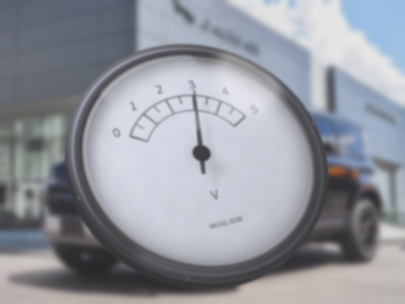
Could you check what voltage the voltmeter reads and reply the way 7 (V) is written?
3 (V)
